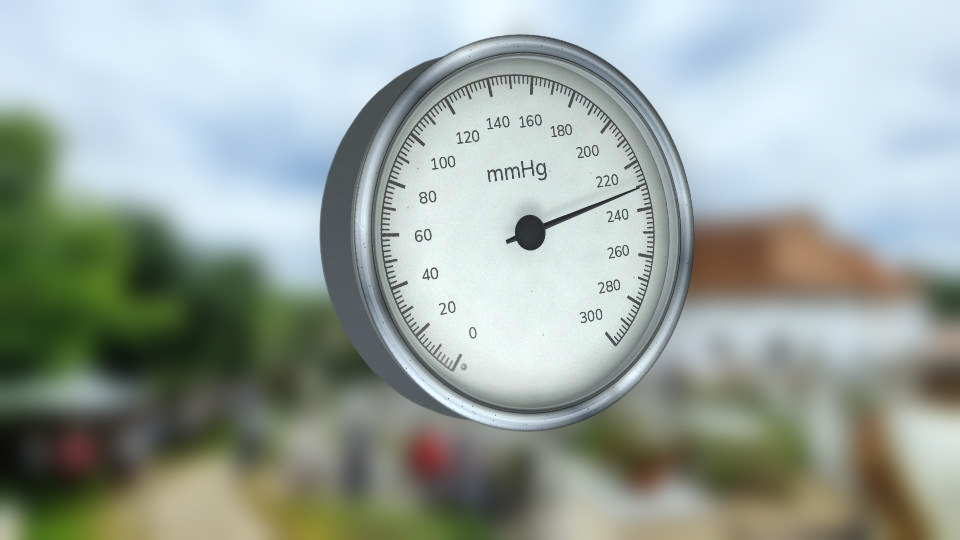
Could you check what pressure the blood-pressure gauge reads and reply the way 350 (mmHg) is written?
230 (mmHg)
